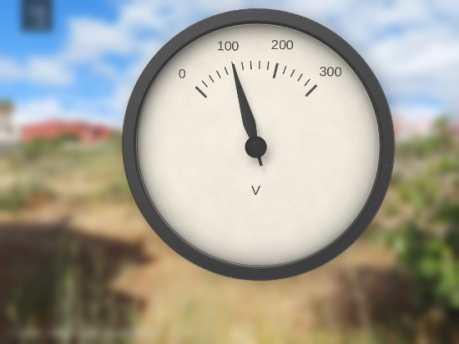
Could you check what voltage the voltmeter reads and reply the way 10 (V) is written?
100 (V)
